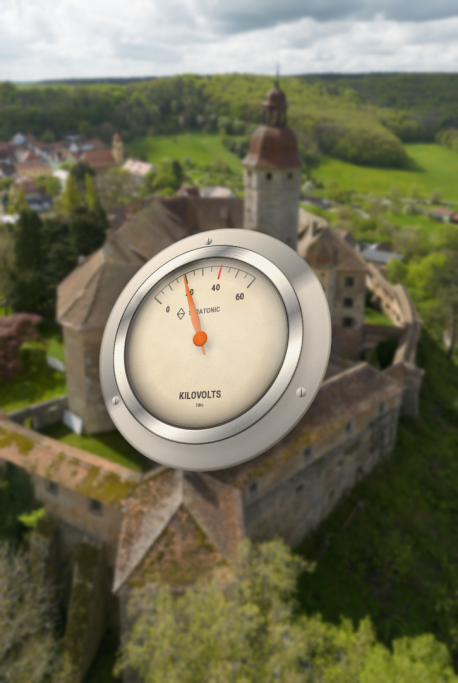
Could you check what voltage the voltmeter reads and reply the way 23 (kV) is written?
20 (kV)
